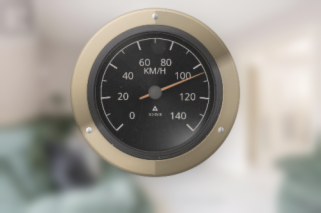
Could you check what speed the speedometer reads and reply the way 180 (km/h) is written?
105 (km/h)
